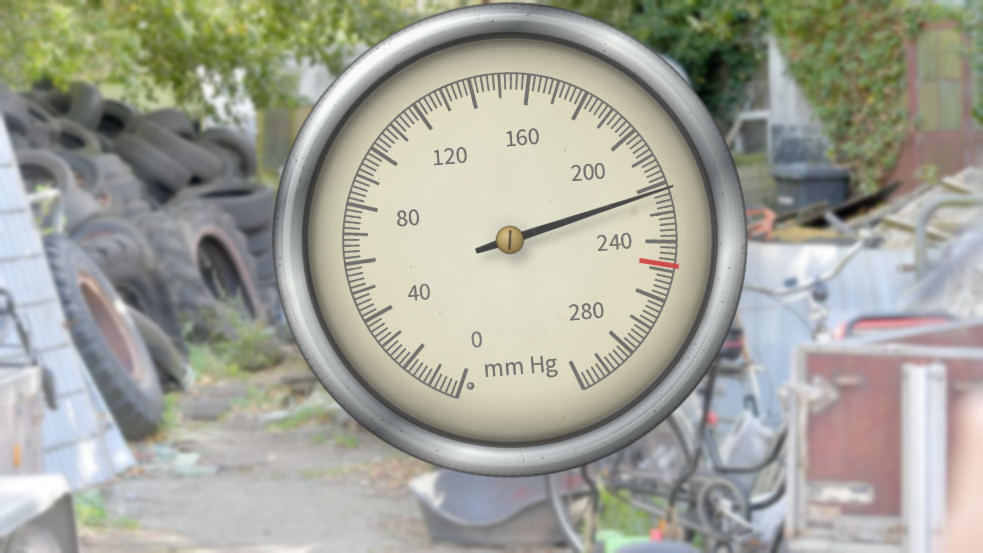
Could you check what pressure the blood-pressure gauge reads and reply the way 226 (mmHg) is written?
222 (mmHg)
